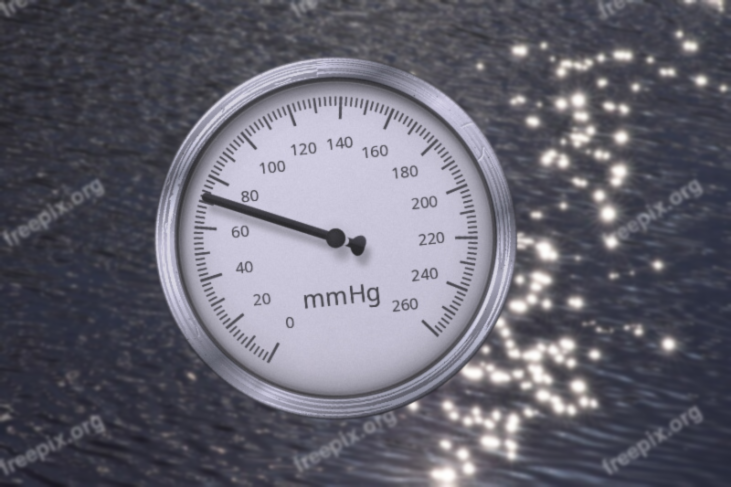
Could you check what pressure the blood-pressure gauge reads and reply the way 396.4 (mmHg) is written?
72 (mmHg)
